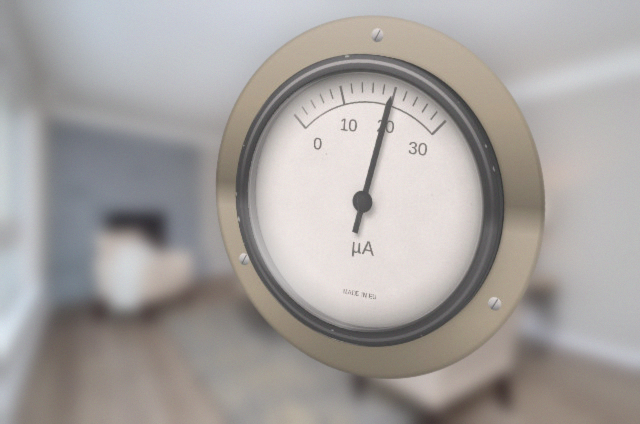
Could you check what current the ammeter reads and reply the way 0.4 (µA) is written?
20 (µA)
